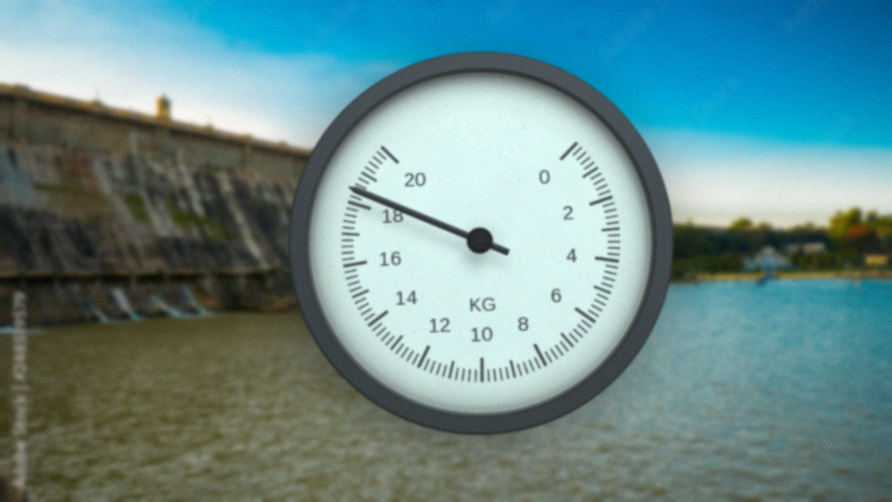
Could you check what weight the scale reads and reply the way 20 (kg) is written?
18.4 (kg)
